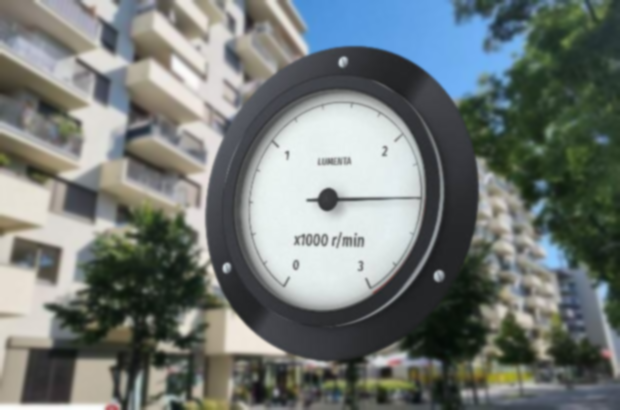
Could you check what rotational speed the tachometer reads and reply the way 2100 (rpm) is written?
2400 (rpm)
